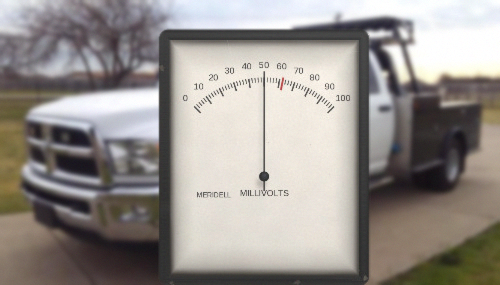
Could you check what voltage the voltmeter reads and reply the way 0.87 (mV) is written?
50 (mV)
